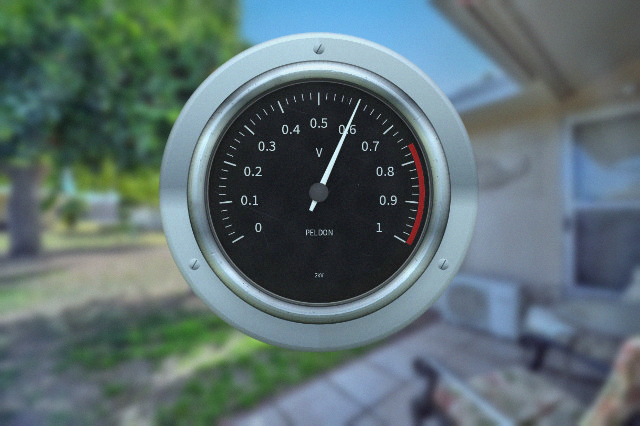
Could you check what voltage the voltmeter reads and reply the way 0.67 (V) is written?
0.6 (V)
